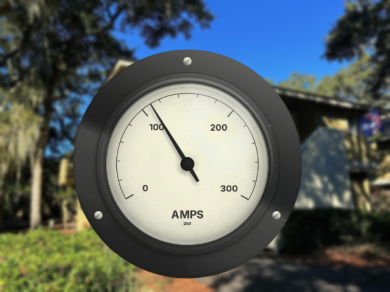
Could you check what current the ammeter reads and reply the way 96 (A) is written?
110 (A)
